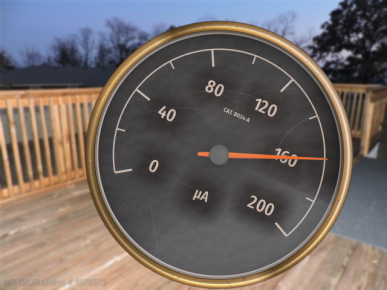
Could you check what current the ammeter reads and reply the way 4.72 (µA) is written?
160 (µA)
